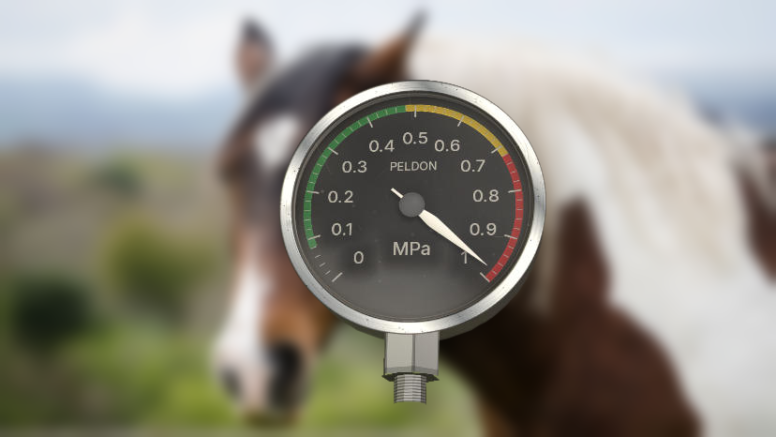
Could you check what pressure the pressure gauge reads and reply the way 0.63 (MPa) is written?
0.98 (MPa)
